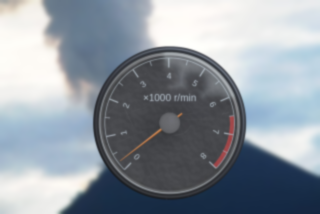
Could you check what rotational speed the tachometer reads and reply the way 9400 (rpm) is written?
250 (rpm)
